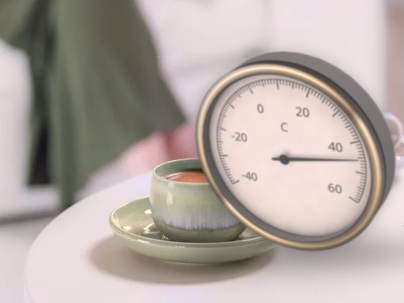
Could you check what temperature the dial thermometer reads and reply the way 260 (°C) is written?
45 (°C)
